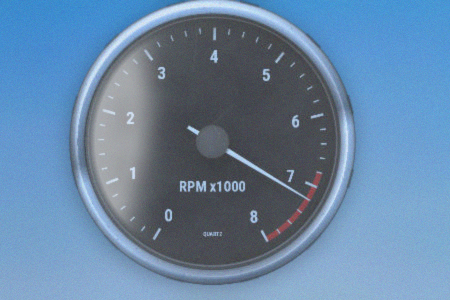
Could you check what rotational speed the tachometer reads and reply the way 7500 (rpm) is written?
7200 (rpm)
